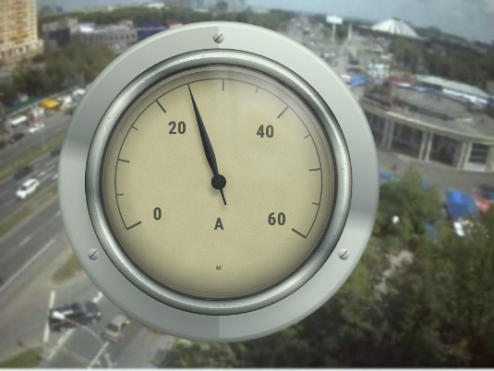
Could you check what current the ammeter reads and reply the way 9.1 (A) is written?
25 (A)
